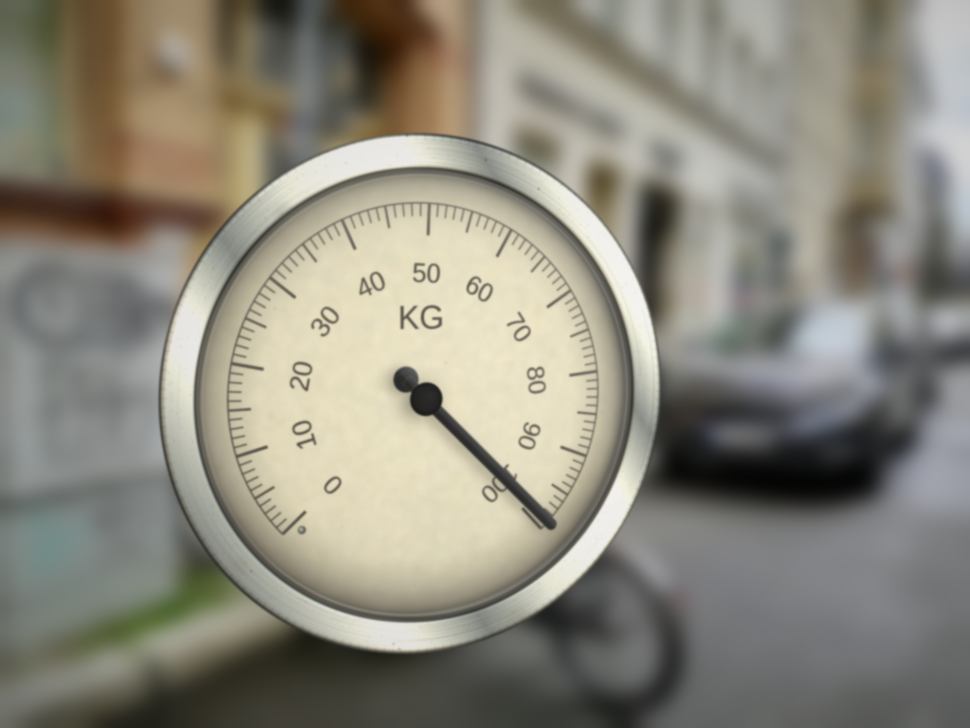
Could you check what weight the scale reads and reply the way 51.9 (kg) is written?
99 (kg)
